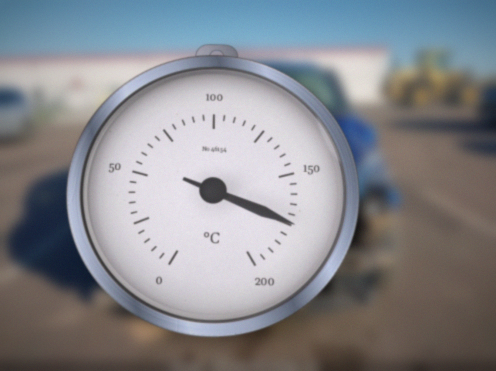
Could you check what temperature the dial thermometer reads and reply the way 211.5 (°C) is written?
175 (°C)
